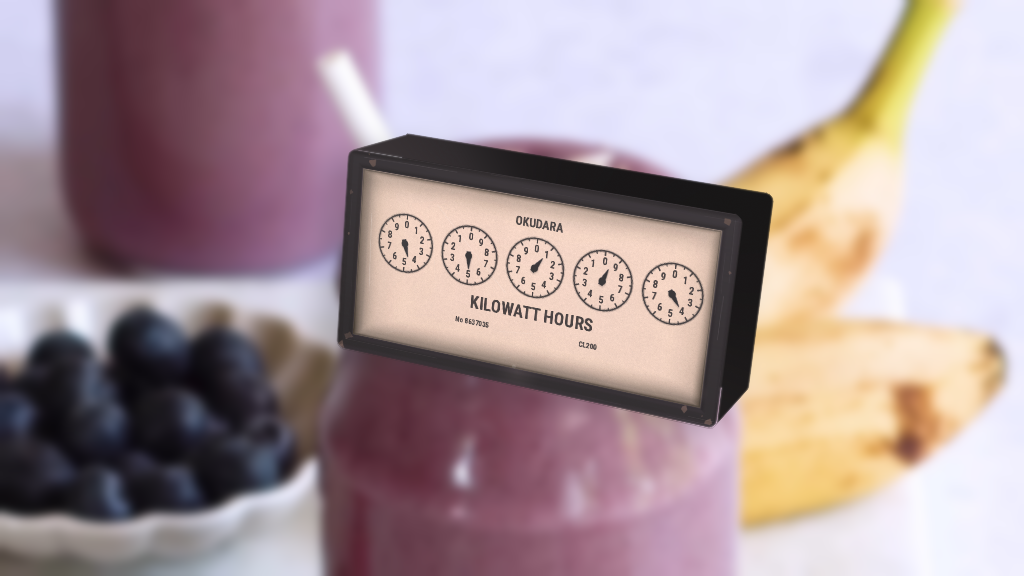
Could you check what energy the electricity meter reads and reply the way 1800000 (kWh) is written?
45094 (kWh)
